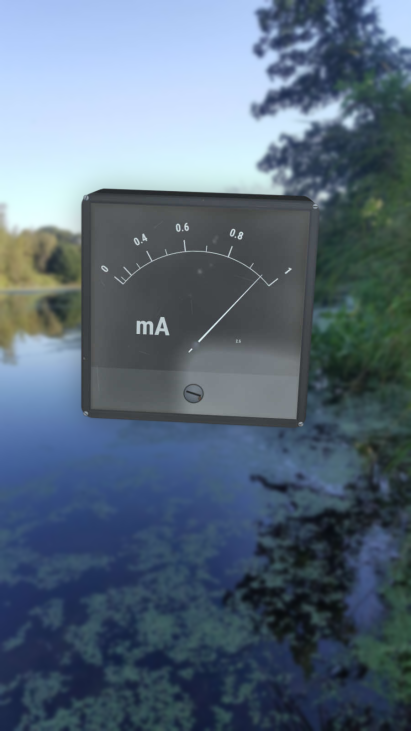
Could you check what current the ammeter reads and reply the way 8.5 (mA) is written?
0.95 (mA)
